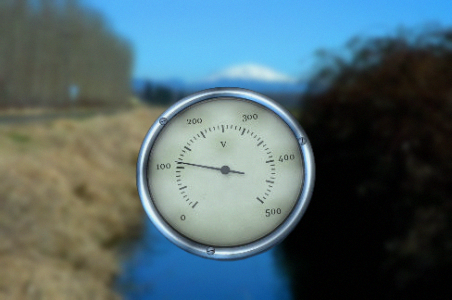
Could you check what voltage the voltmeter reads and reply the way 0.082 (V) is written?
110 (V)
